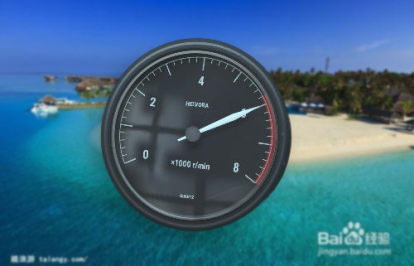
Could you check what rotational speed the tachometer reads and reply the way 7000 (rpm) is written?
6000 (rpm)
